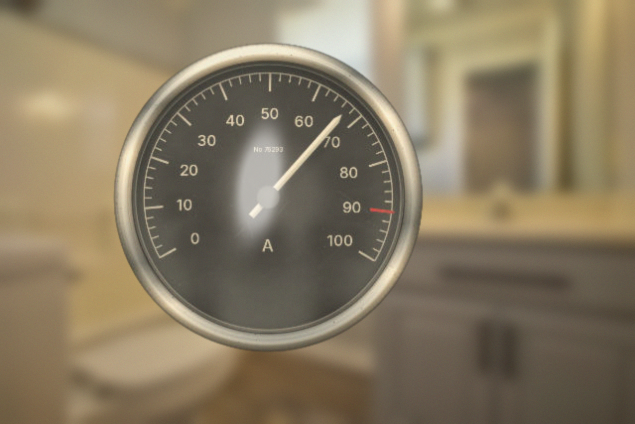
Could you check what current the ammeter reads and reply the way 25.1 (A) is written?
67 (A)
